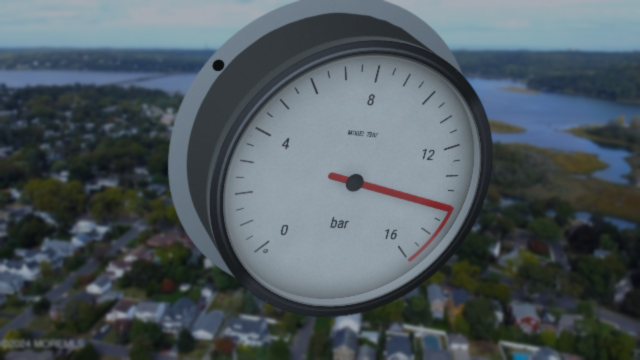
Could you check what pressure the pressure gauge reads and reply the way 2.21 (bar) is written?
14 (bar)
